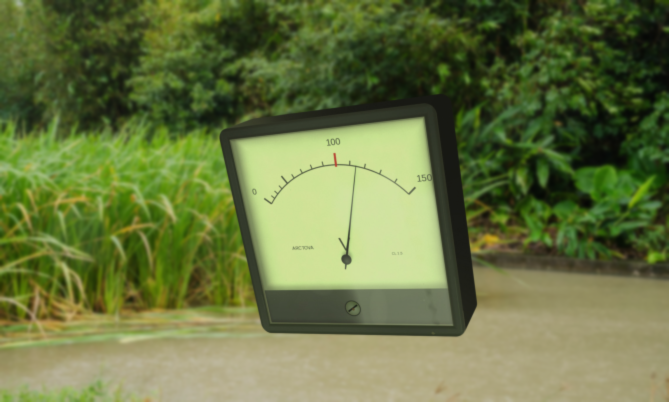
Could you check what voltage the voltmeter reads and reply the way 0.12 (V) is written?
115 (V)
